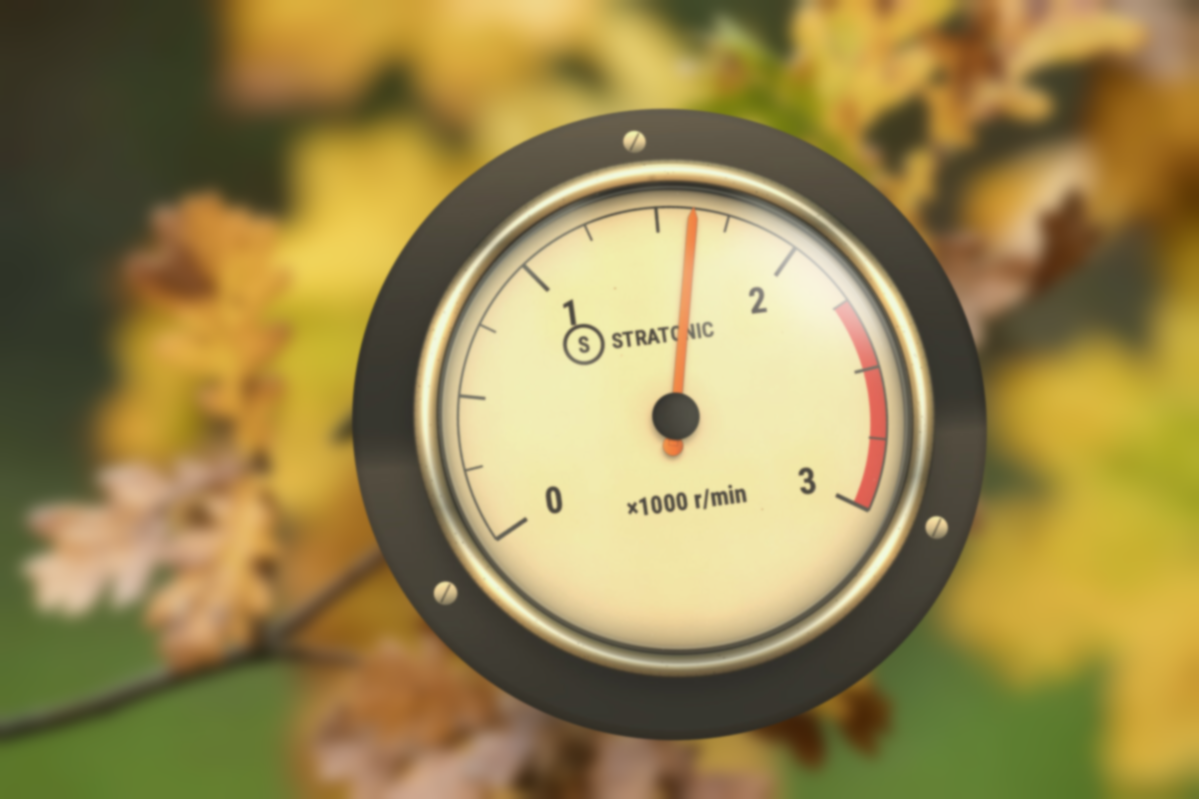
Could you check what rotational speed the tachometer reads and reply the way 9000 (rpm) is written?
1625 (rpm)
